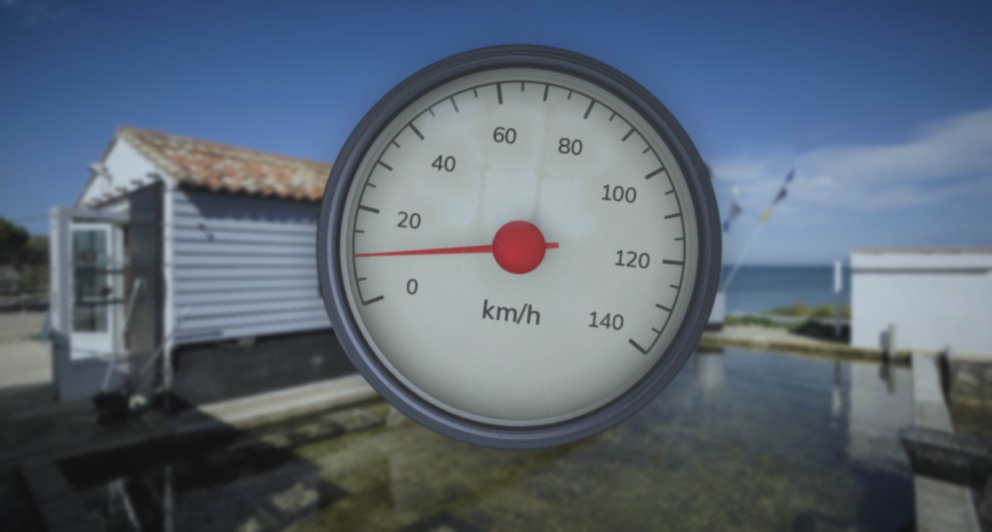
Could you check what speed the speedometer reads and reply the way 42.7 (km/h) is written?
10 (km/h)
